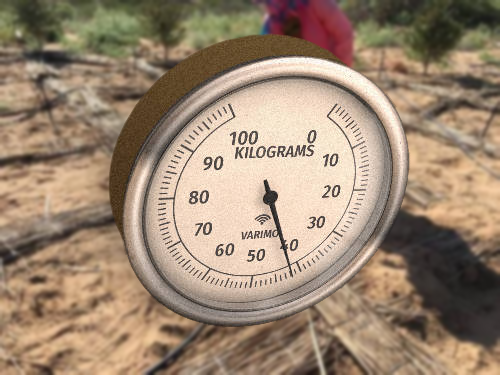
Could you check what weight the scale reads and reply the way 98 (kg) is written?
42 (kg)
